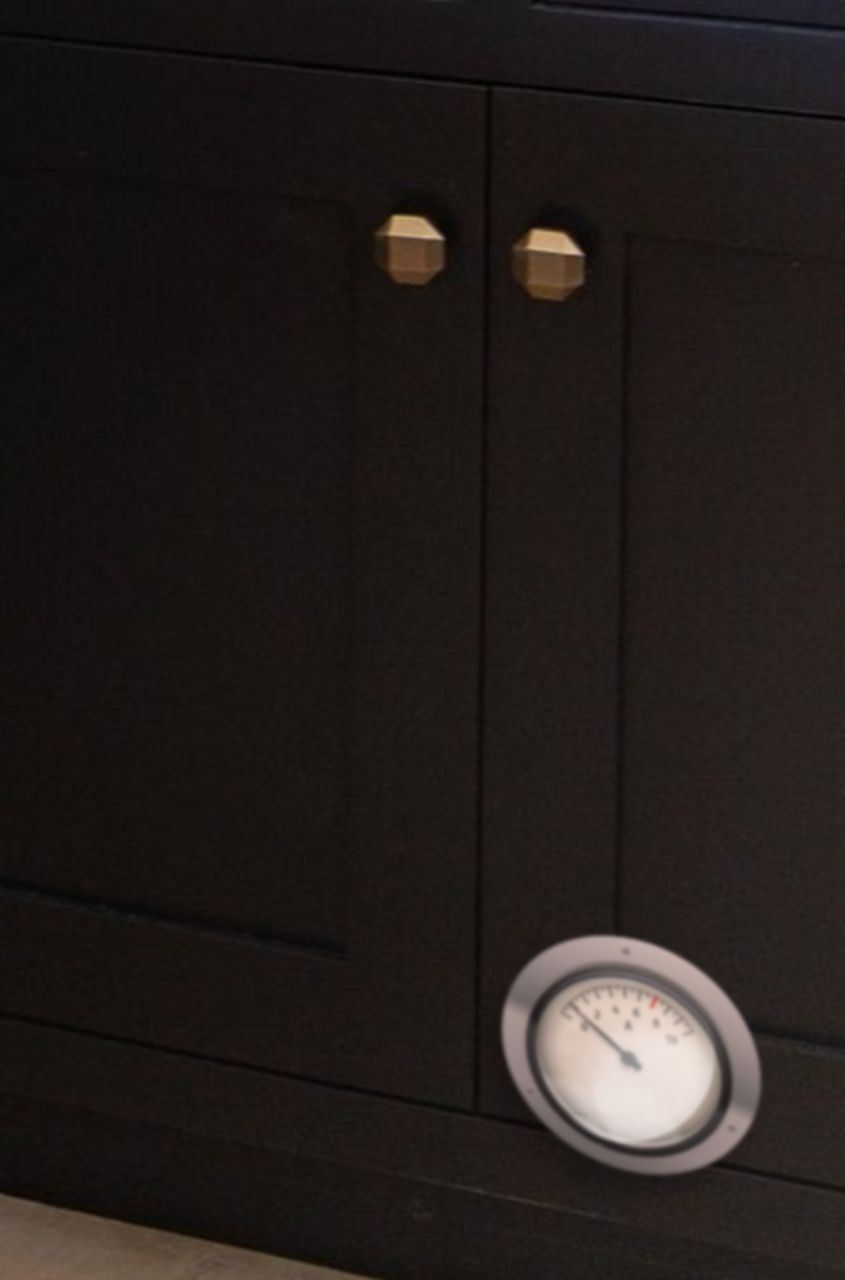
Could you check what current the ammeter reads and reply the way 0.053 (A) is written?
1 (A)
